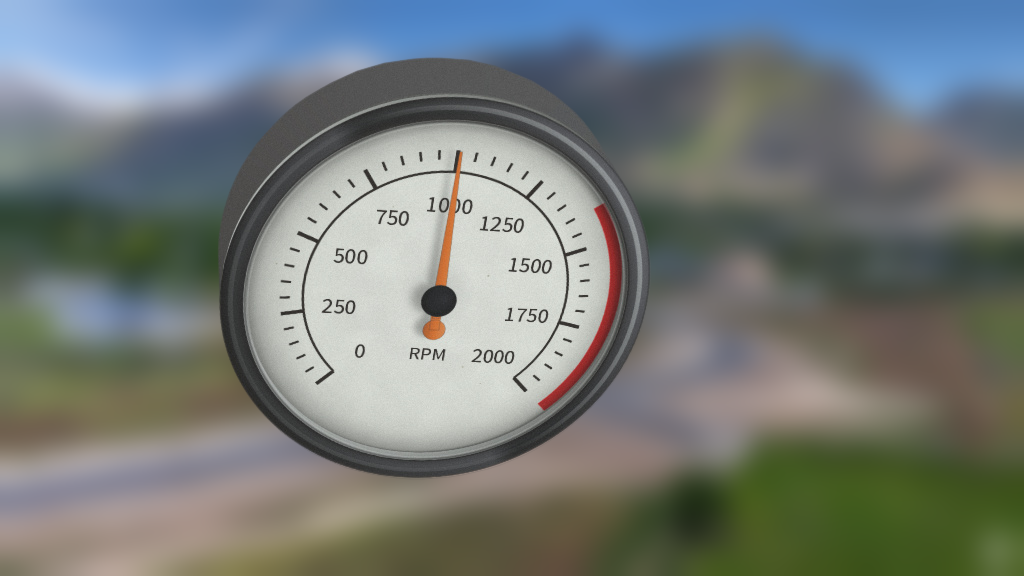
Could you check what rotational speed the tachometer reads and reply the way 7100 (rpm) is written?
1000 (rpm)
